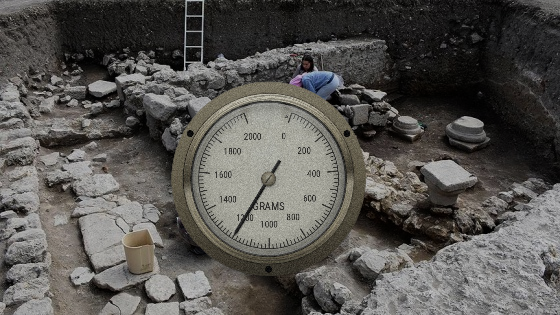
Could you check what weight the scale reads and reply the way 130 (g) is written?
1200 (g)
